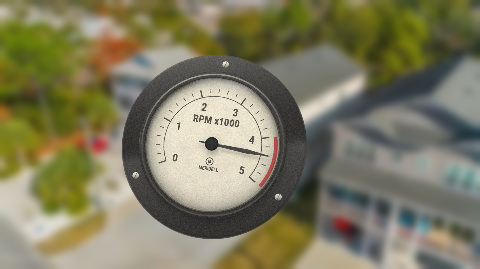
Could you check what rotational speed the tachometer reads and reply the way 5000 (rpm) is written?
4400 (rpm)
